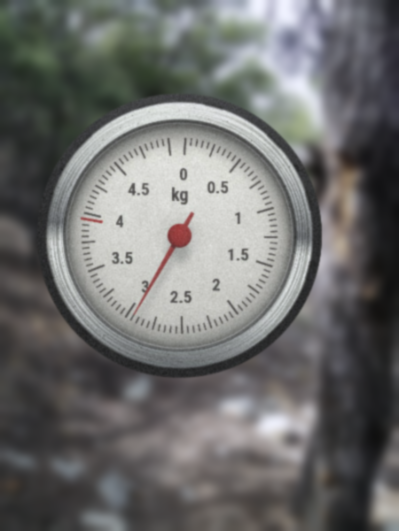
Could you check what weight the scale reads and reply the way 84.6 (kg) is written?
2.95 (kg)
